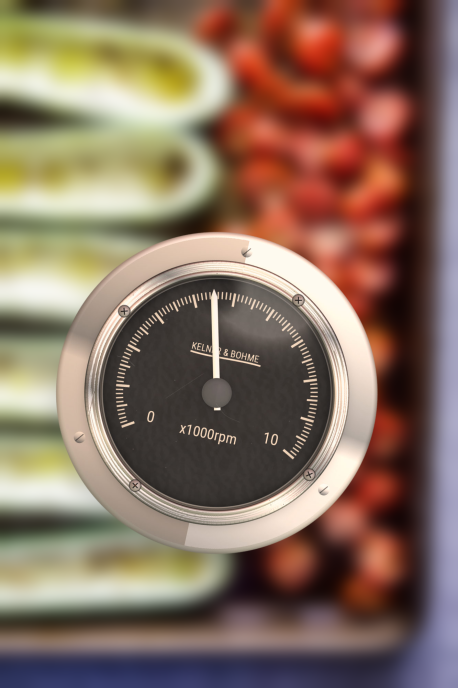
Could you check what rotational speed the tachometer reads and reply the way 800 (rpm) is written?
4500 (rpm)
